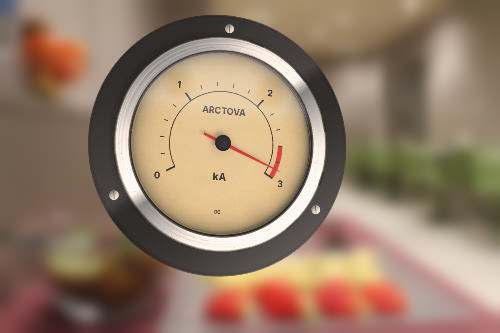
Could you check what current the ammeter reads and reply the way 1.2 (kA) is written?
2.9 (kA)
